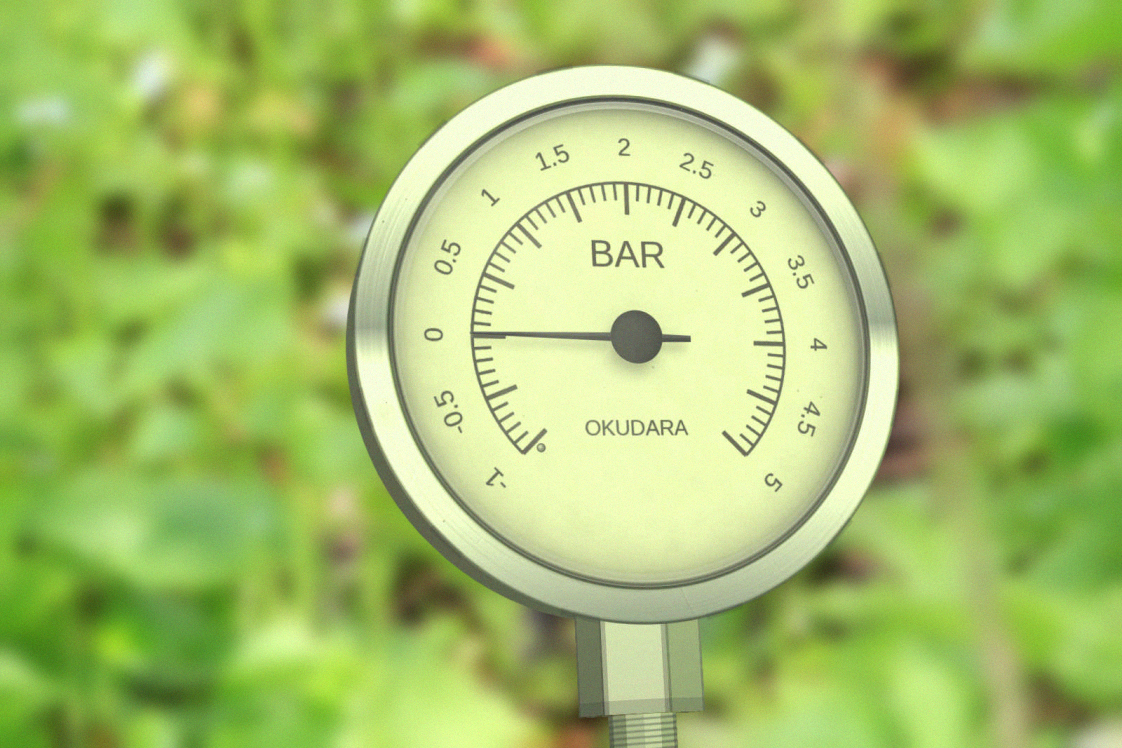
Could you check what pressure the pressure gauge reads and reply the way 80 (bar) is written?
0 (bar)
